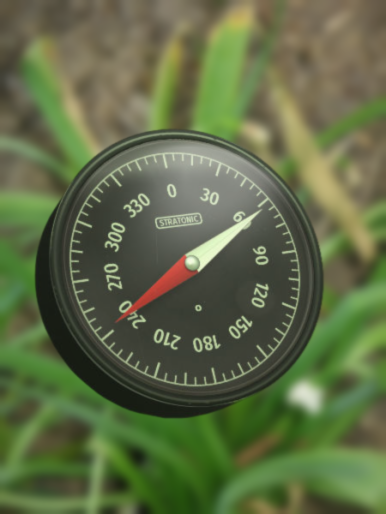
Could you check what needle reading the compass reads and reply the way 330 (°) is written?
242.5 (°)
